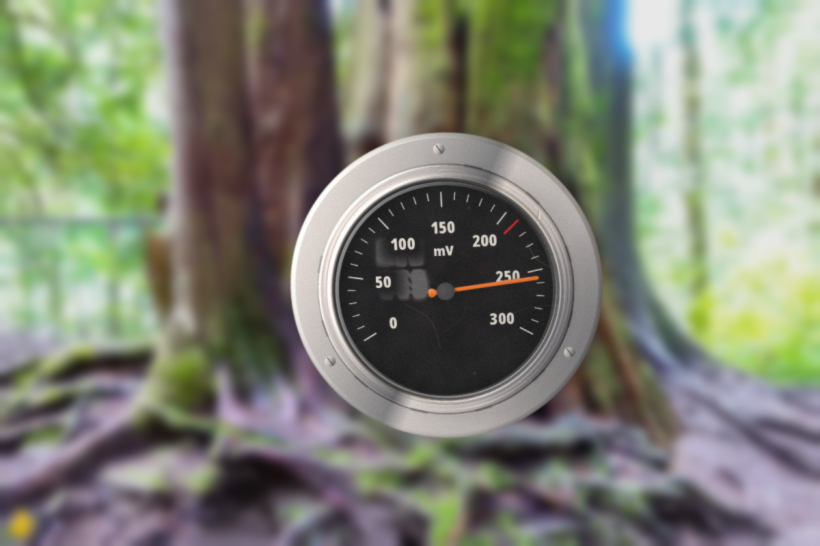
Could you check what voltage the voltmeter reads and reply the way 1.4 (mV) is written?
255 (mV)
